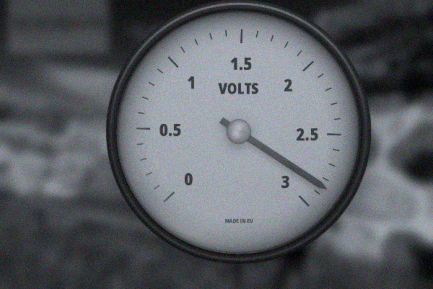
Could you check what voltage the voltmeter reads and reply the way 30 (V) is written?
2.85 (V)
